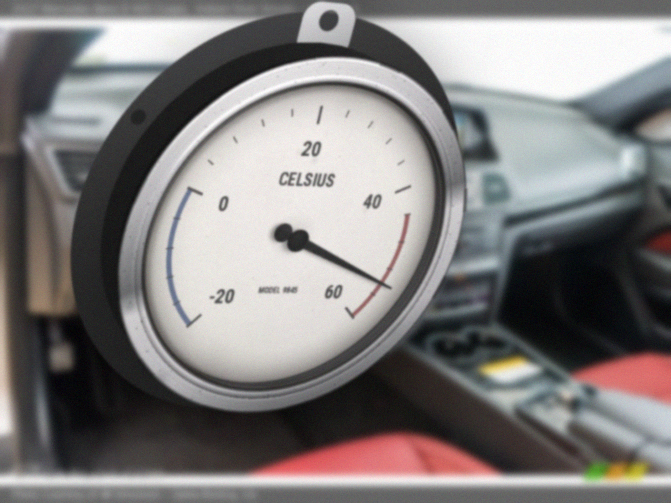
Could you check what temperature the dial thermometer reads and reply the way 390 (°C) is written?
54 (°C)
